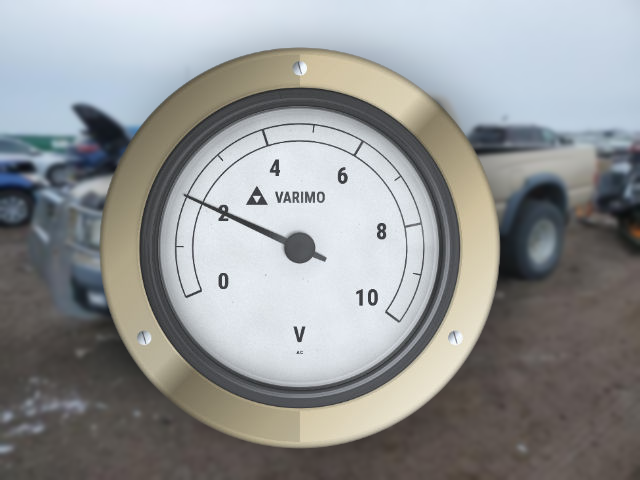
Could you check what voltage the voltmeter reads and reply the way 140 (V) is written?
2 (V)
